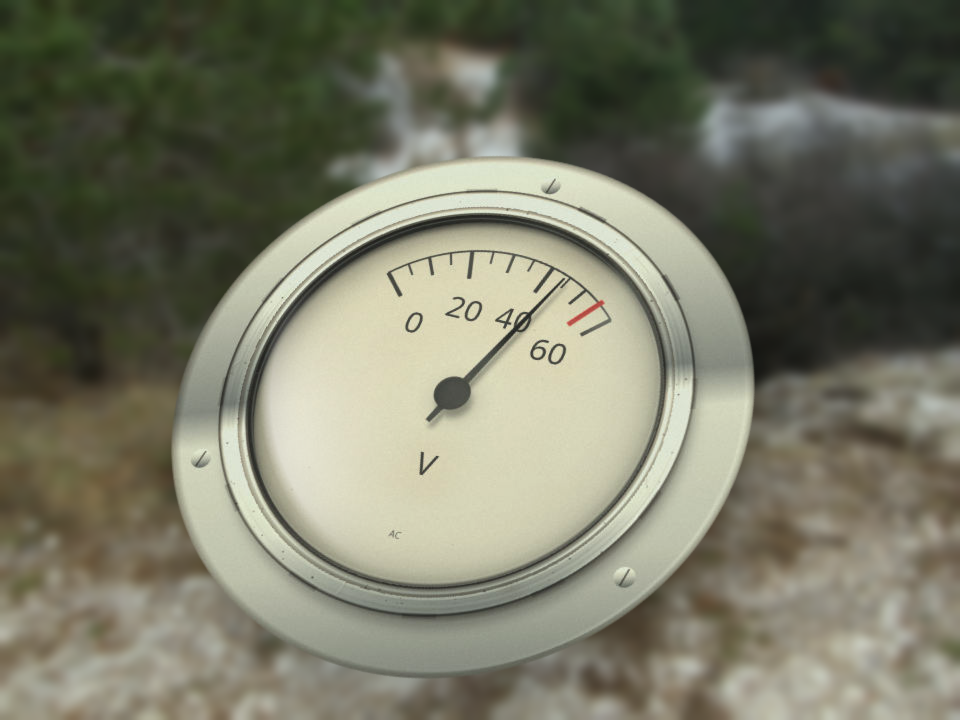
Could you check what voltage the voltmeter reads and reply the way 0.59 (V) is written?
45 (V)
